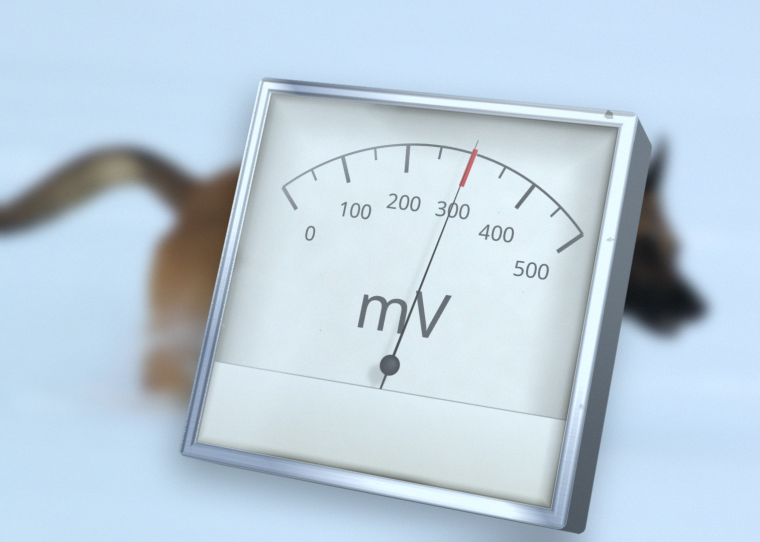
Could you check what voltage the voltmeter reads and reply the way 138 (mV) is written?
300 (mV)
